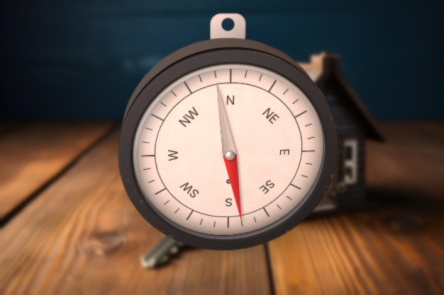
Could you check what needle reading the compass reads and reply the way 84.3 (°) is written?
170 (°)
